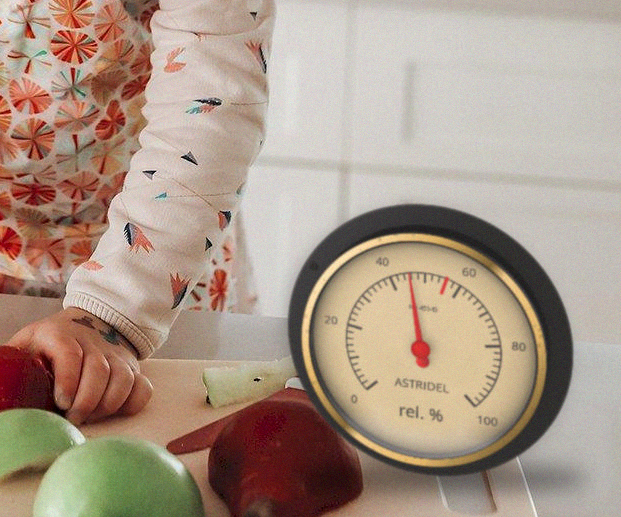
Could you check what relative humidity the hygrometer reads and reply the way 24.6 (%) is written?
46 (%)
